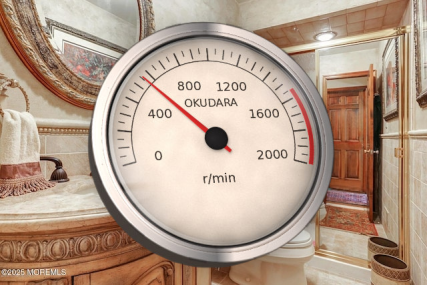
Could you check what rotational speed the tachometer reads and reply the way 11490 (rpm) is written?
550 (rpm)
